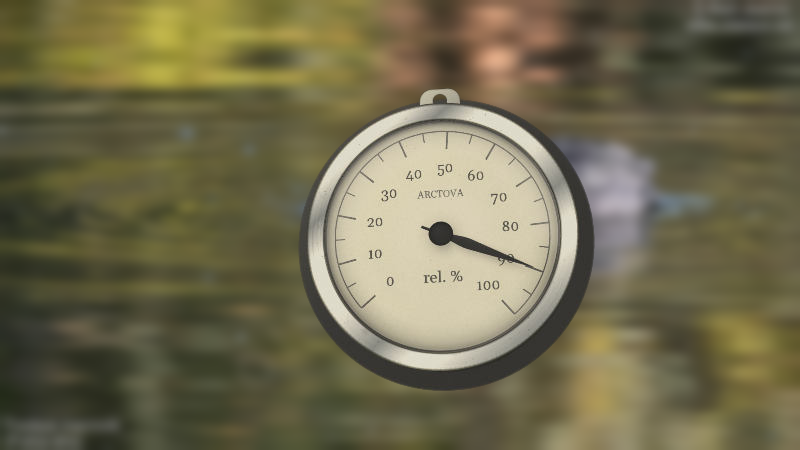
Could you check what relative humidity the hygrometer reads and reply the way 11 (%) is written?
90 (%)
